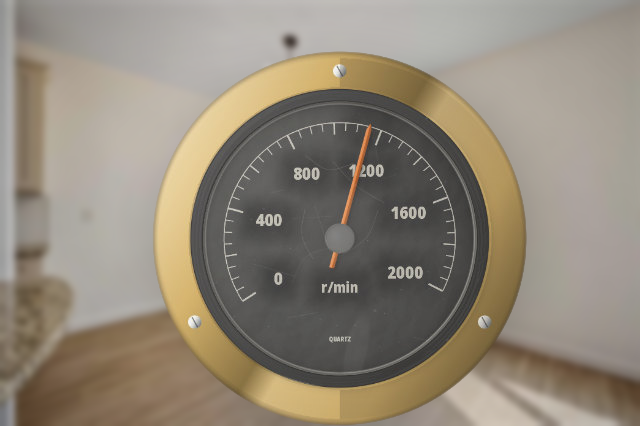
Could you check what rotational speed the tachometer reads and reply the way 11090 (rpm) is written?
1150 (rpm)
